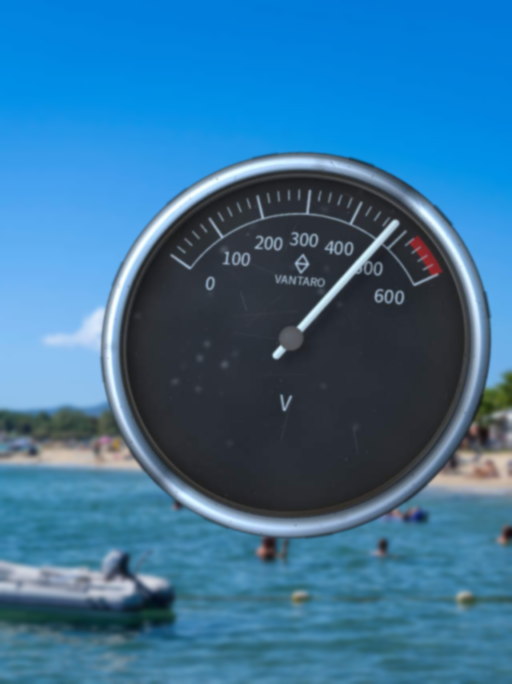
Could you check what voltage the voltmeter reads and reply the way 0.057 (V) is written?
480 (V)
